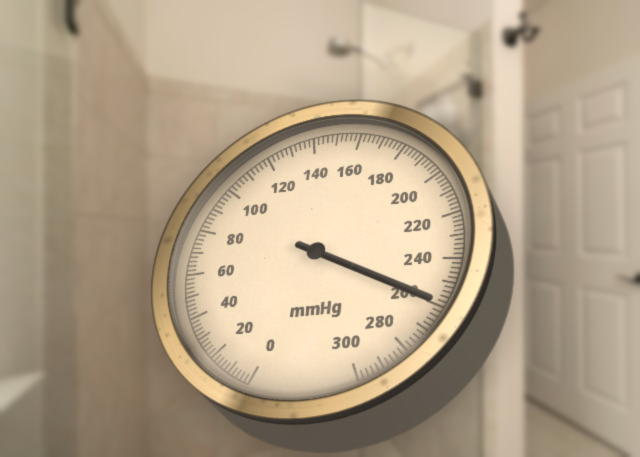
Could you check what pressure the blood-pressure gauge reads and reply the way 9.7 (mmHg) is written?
260 (mmHg)
